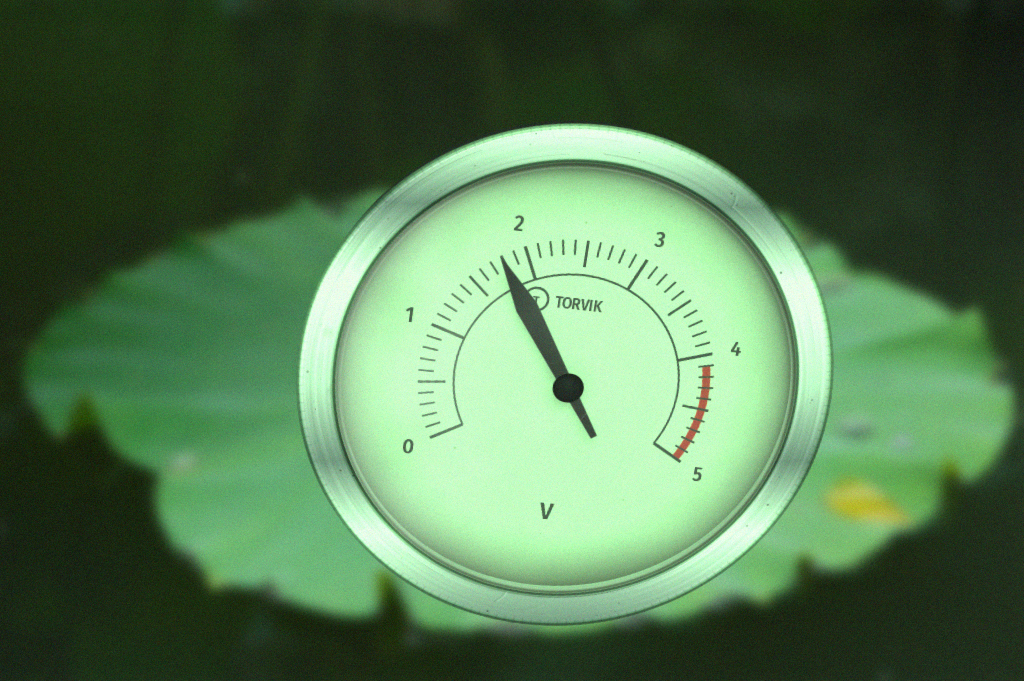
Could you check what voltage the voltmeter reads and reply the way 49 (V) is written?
1.8 (V)
